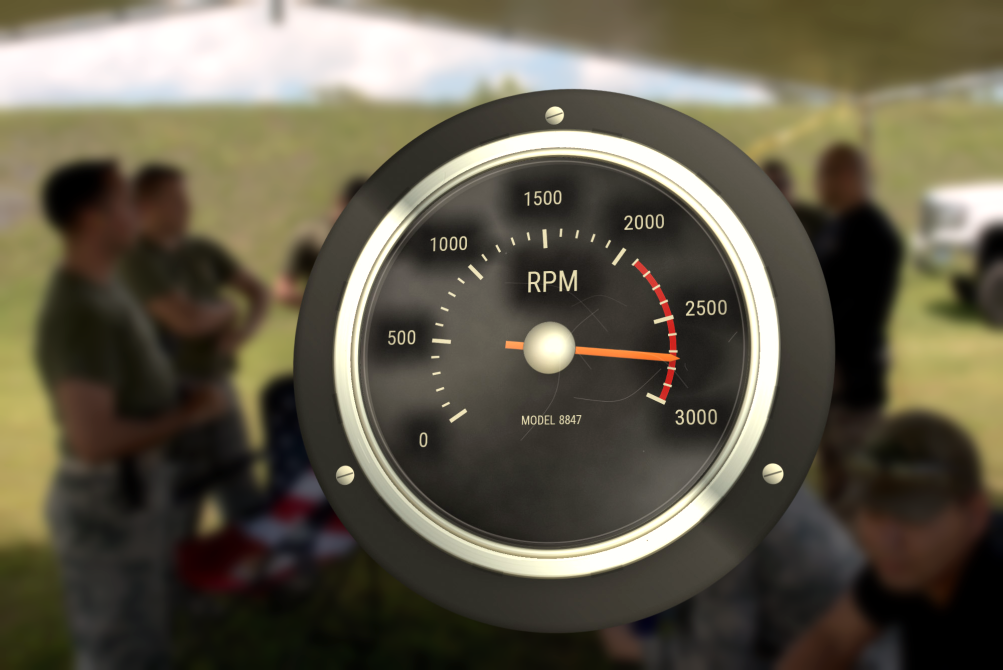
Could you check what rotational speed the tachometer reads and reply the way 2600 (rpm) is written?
2750 (rpm)
